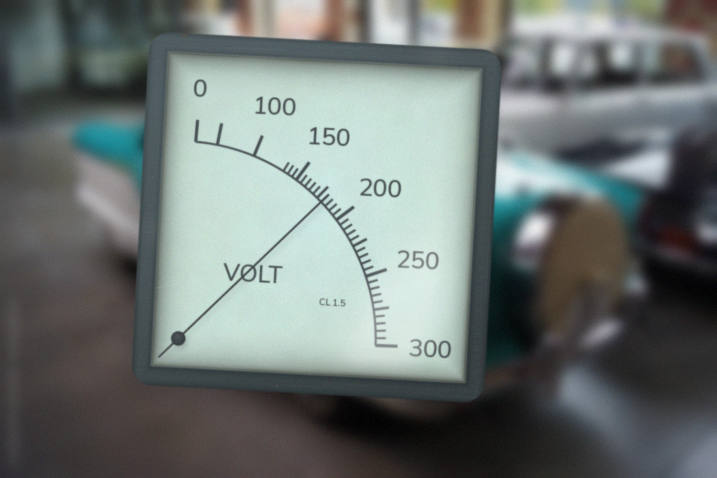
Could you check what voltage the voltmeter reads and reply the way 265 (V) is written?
180 (V)
